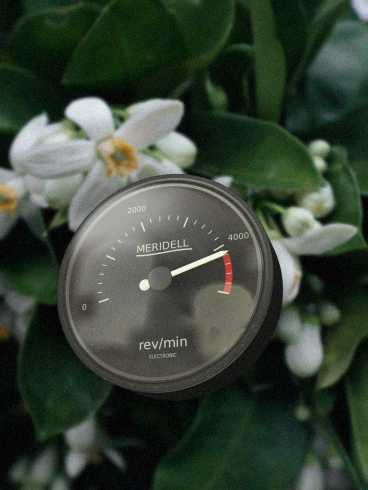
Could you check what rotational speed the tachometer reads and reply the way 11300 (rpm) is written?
4200 (rpm)
